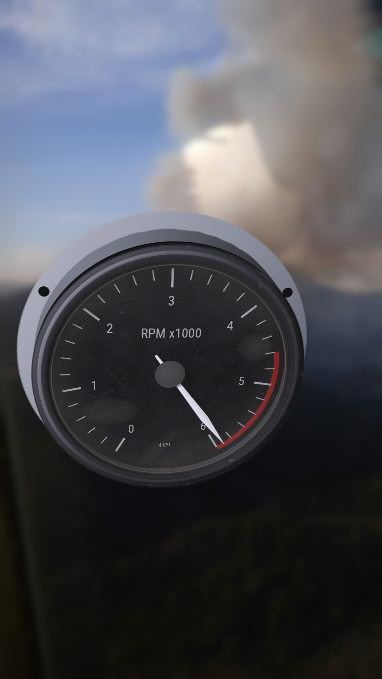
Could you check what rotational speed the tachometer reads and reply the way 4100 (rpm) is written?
5900 (rpm)
